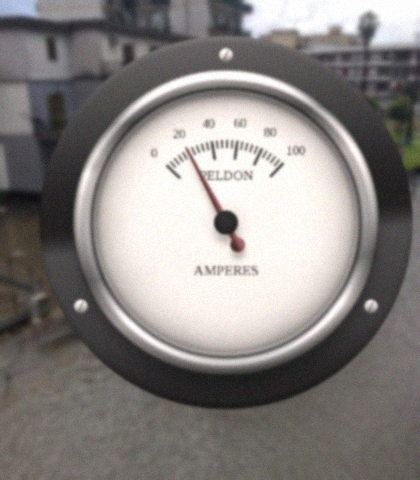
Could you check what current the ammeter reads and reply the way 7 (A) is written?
20 (A)
